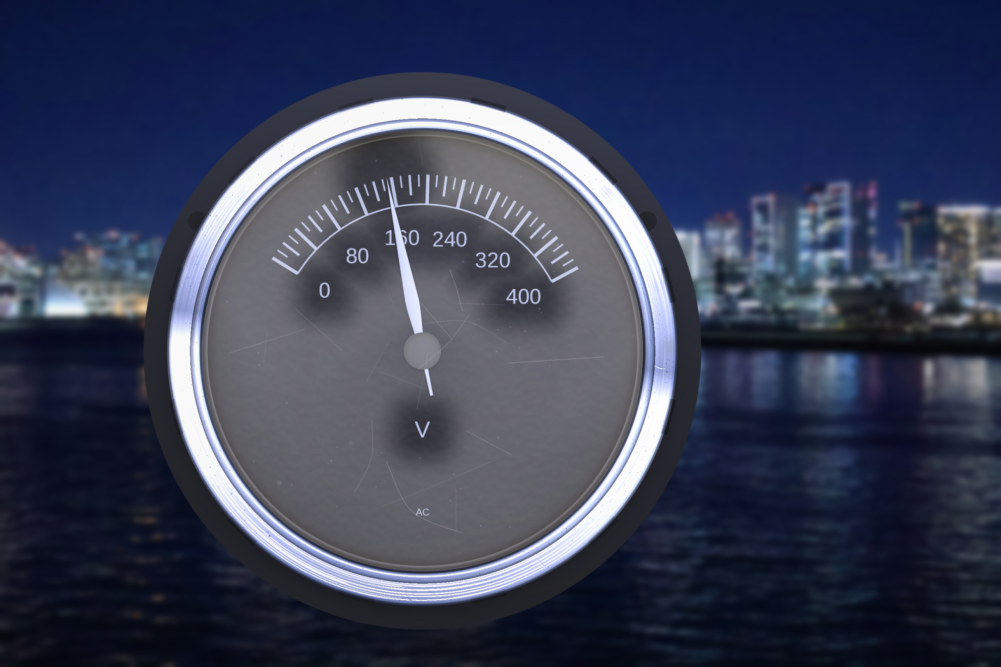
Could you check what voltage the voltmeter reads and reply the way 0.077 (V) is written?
155 (V)
